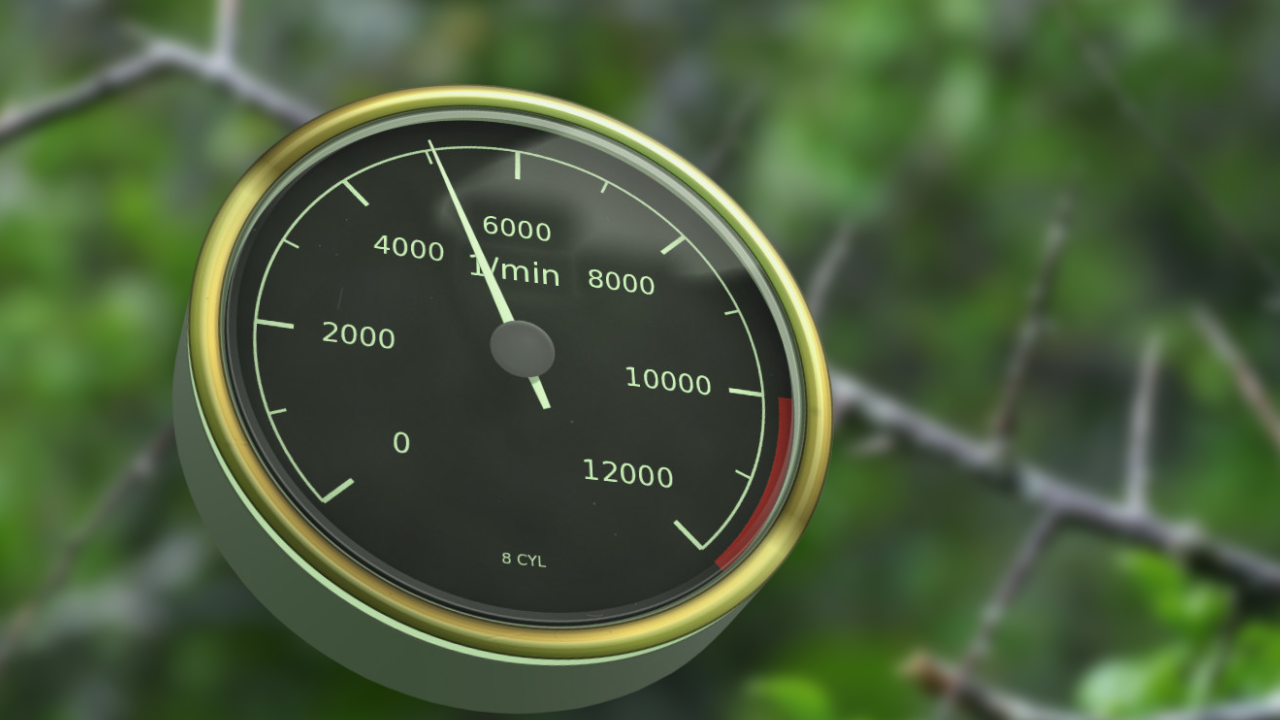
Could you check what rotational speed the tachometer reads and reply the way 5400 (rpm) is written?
5000 (rpm)
